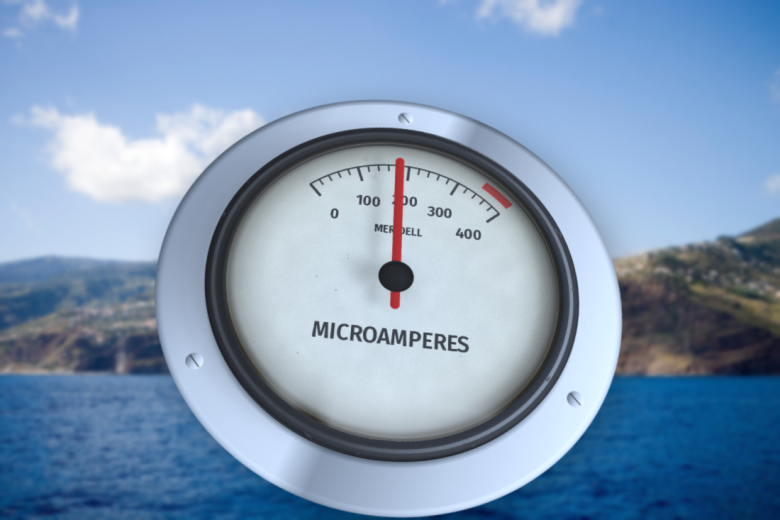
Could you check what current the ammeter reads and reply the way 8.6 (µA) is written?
180 (µA)
